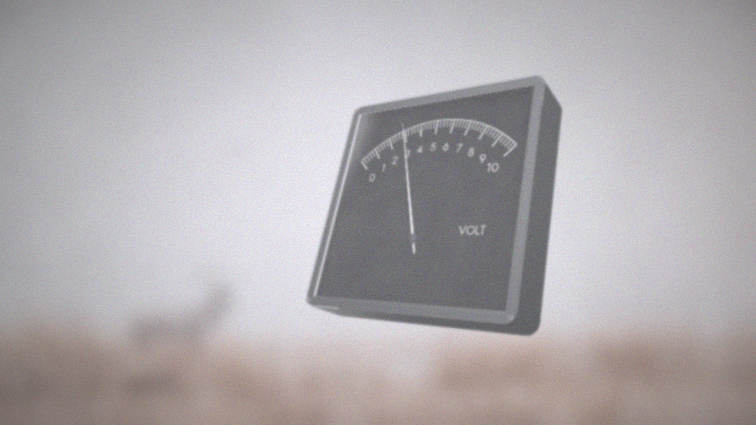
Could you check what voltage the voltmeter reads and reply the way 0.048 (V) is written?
3 (V)
